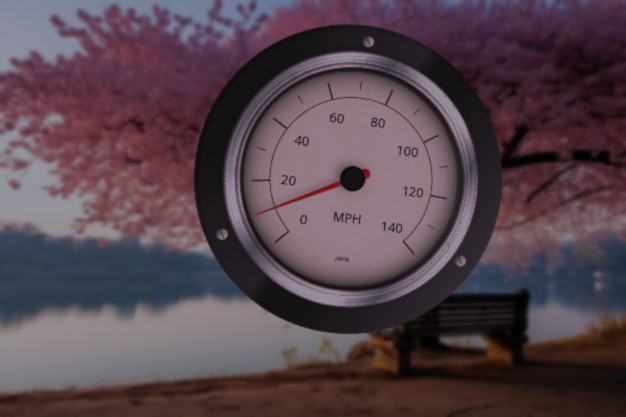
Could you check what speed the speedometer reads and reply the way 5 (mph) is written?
10 (mph)
